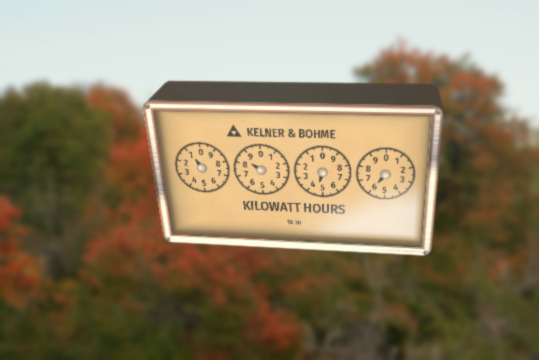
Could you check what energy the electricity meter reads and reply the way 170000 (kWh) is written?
846 (kWh)
